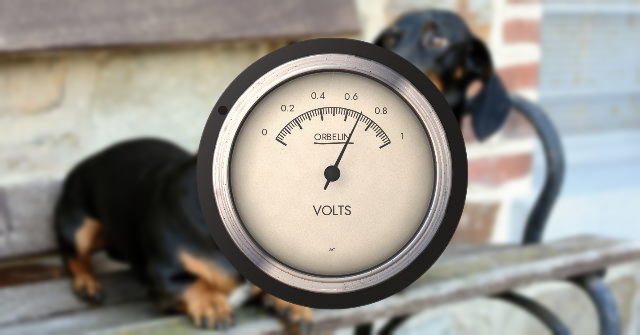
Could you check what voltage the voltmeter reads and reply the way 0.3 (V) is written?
0.7 (V)
